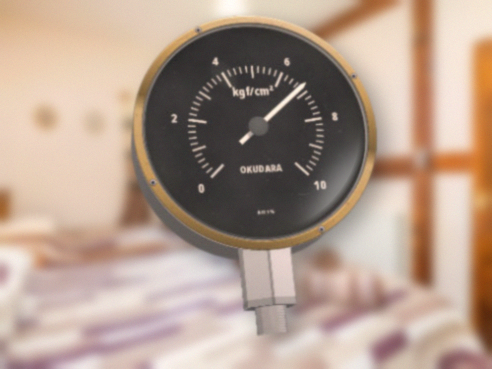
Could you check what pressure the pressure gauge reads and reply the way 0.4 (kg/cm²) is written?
6.8 (kg/cm²)
